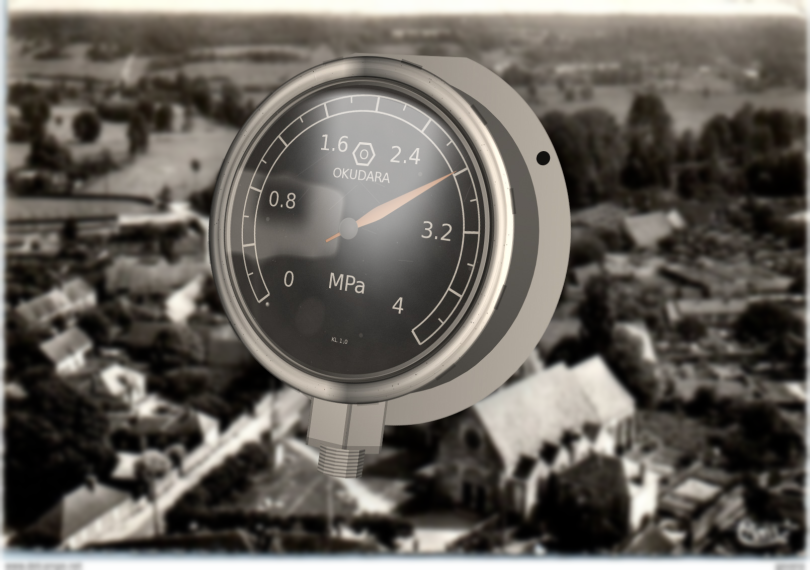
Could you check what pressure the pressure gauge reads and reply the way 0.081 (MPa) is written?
2.8 (MPa)
